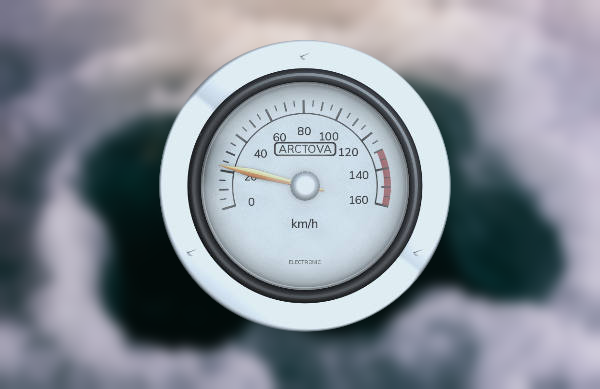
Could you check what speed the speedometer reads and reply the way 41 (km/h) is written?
22.5 (km/h)
